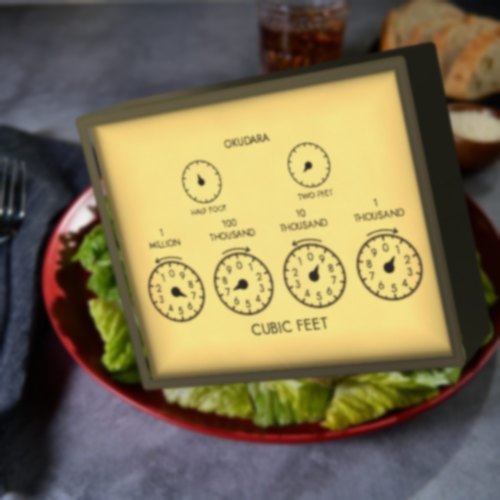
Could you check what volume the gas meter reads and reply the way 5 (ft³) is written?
669100 (ft³)
